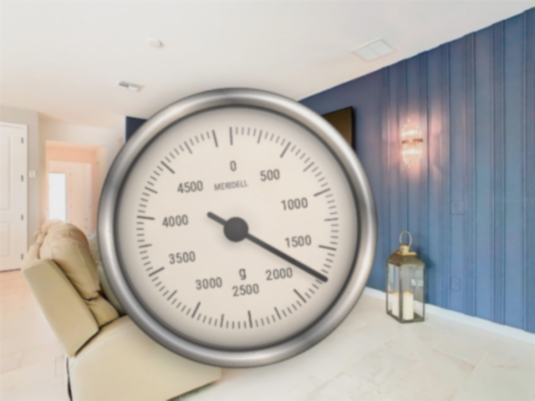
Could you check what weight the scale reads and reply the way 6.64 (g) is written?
1750 (g)
